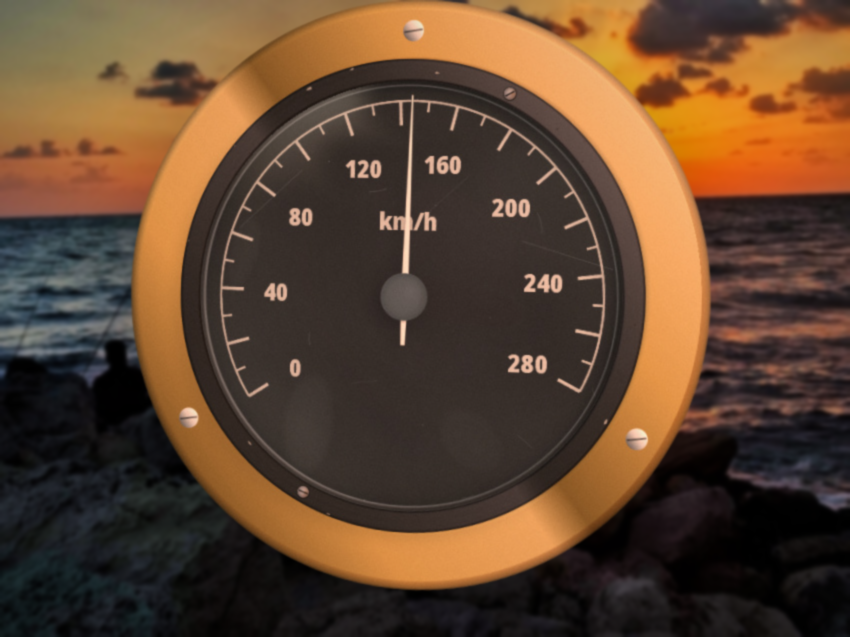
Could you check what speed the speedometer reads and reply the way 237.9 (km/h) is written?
145 (km/h)
